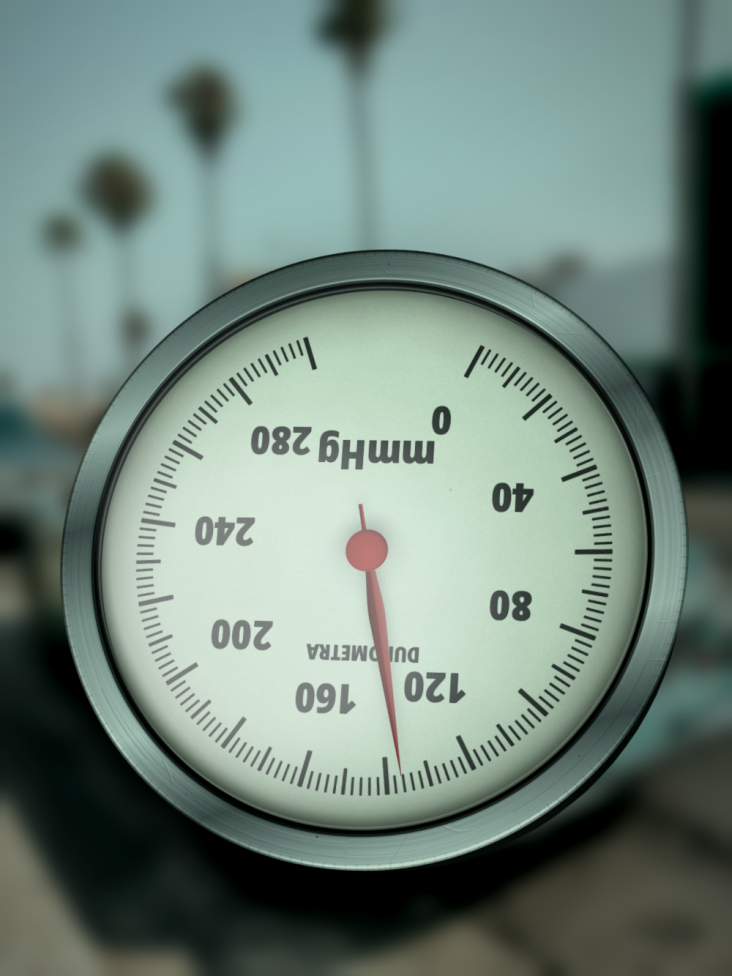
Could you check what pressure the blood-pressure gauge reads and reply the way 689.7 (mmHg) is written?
136 (mmHg)
